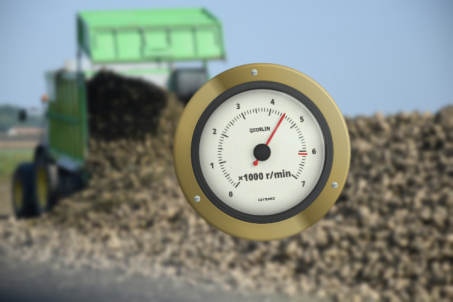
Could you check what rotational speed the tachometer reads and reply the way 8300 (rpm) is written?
4500 (rpm)
